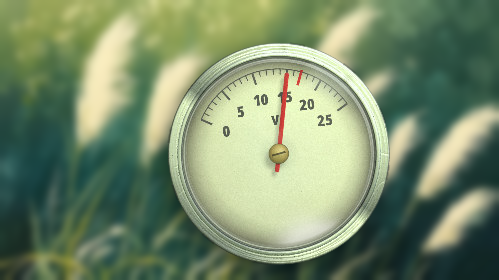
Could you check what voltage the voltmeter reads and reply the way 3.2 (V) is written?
15 (V)
